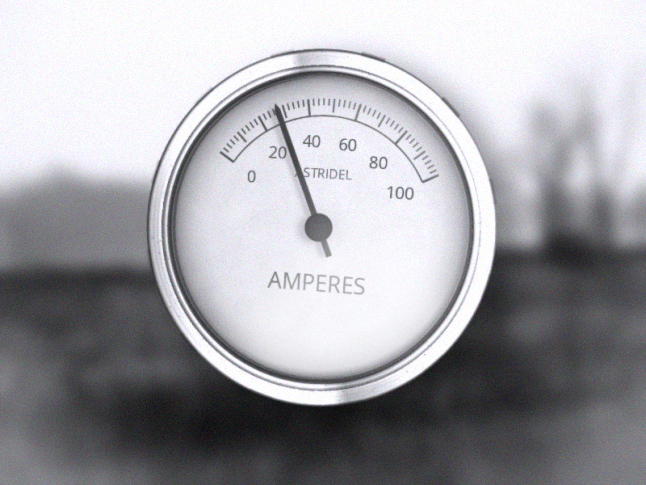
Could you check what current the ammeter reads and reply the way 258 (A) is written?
28 (A)
